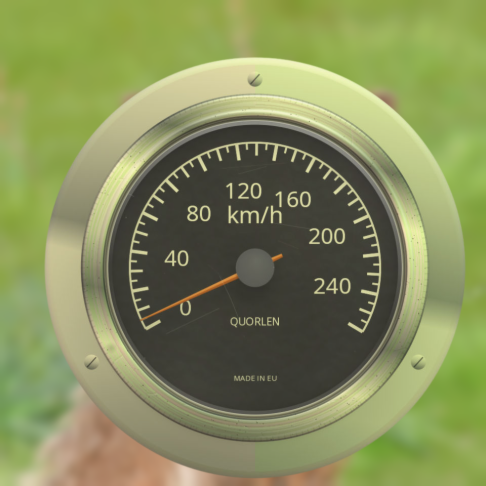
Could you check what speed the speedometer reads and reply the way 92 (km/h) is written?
5 (km/h)
